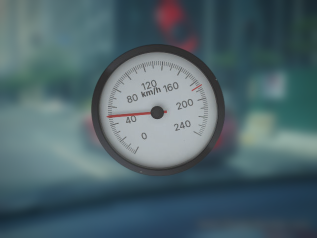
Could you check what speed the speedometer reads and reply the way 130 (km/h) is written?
50 (km/h)
